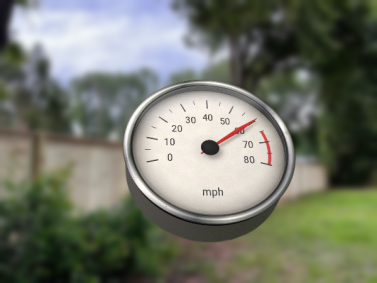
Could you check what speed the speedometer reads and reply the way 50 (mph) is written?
60 (mph)
